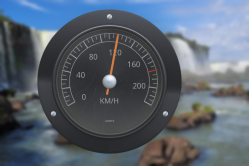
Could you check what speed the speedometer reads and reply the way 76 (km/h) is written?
120 (km/h)
